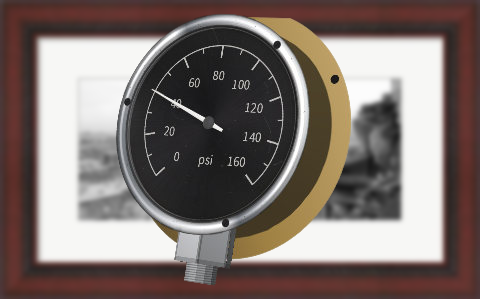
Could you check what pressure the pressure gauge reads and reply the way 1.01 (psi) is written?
40 (psi)
